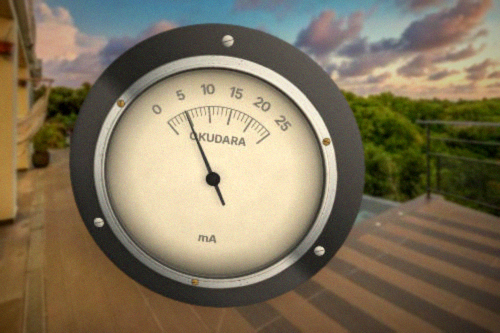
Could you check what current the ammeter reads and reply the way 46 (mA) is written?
5 (mA)
